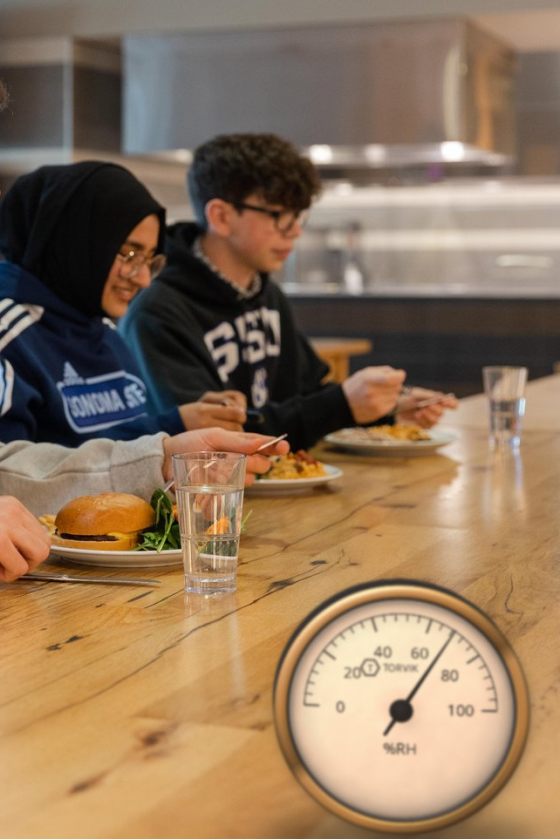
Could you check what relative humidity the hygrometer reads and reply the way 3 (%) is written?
68 (%)
